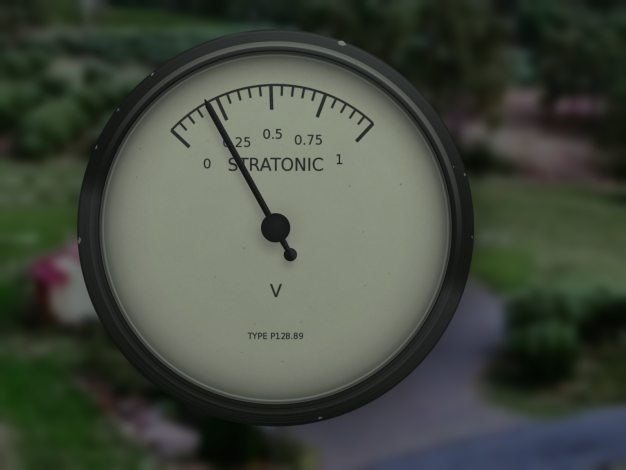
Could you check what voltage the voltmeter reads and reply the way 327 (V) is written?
0.2 (V)
